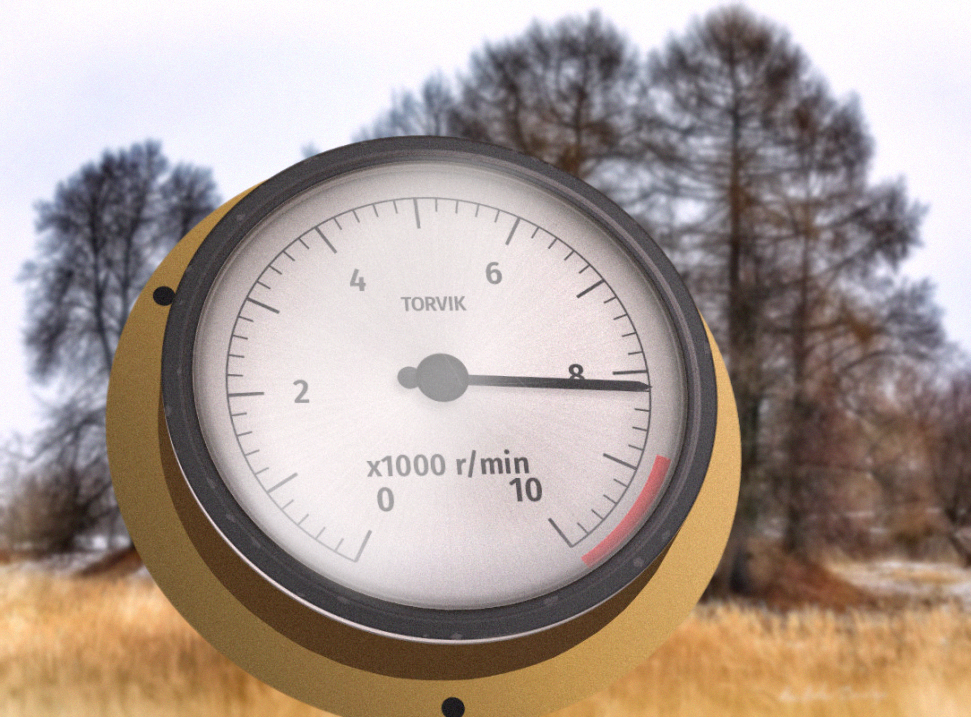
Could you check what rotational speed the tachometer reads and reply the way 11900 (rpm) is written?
8200 (rpm)
